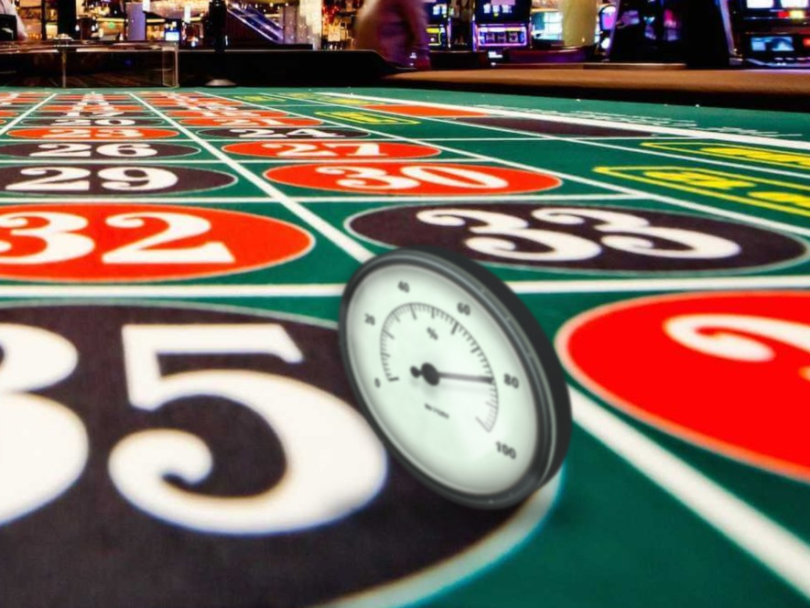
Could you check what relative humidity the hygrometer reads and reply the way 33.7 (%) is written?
80 (%)
